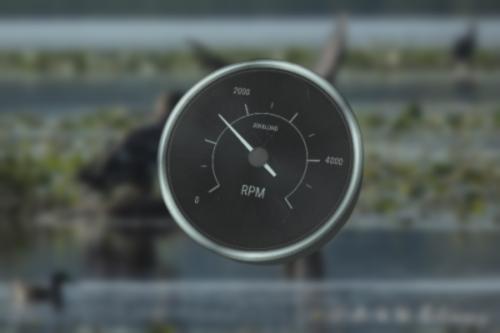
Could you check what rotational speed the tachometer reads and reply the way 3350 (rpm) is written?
1500 (rpm)
